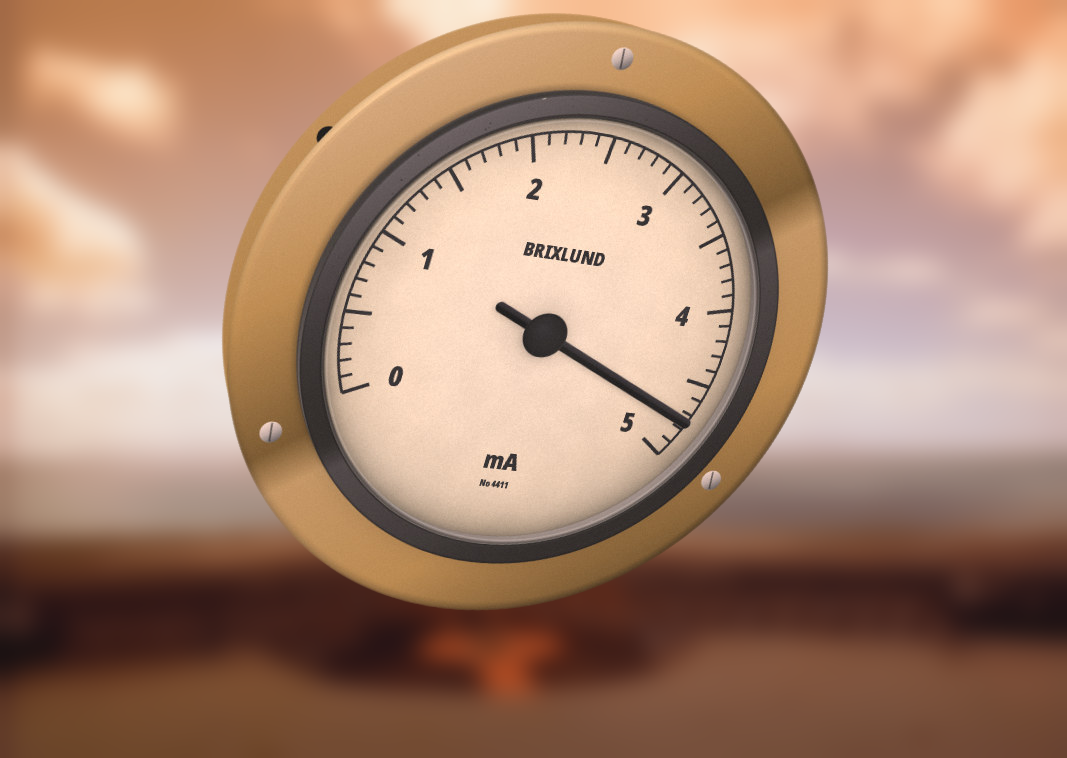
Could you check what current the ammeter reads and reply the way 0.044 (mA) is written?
4.75 (mA)
